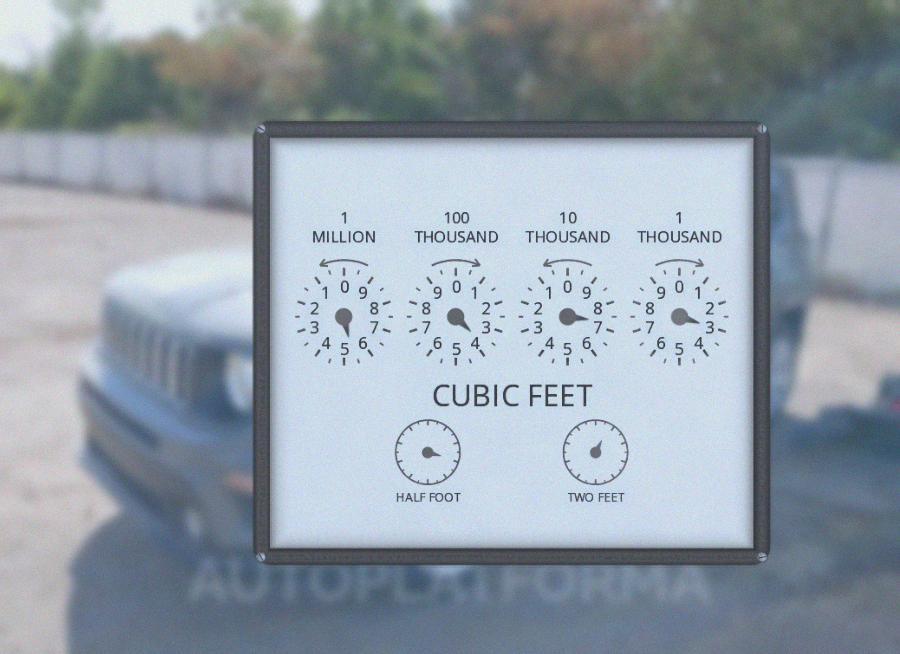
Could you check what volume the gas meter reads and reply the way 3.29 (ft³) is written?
537300 (ft³)
